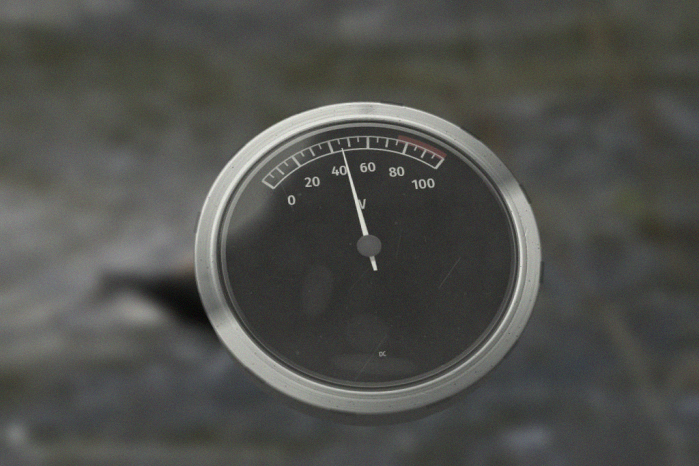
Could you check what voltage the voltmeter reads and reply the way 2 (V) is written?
45 (V)
